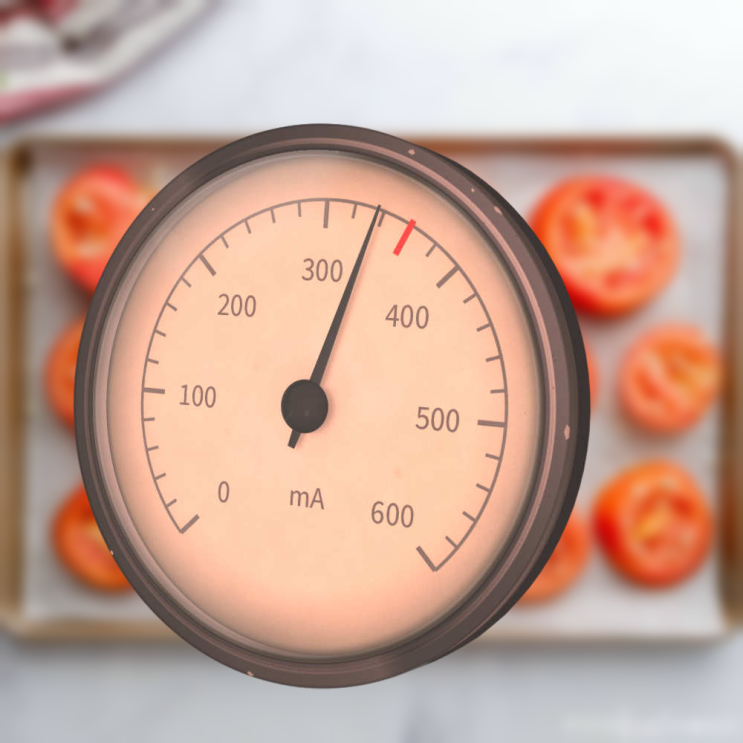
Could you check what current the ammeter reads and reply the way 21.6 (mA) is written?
340 (mA)
